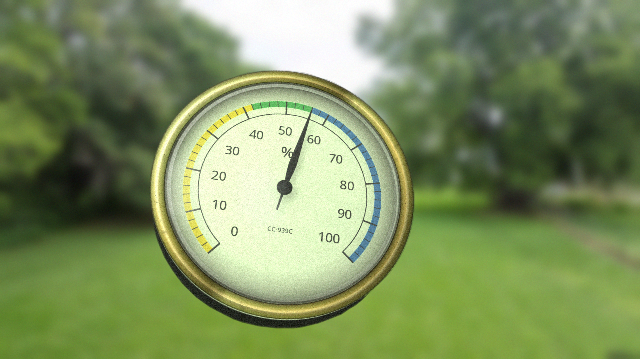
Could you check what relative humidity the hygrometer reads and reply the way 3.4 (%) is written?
56 (%)
